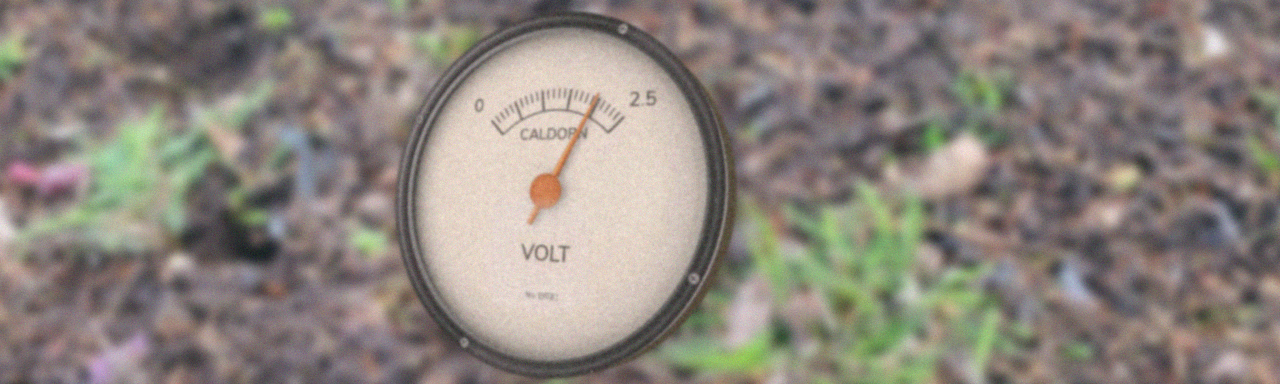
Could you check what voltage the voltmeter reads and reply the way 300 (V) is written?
2 (V)
